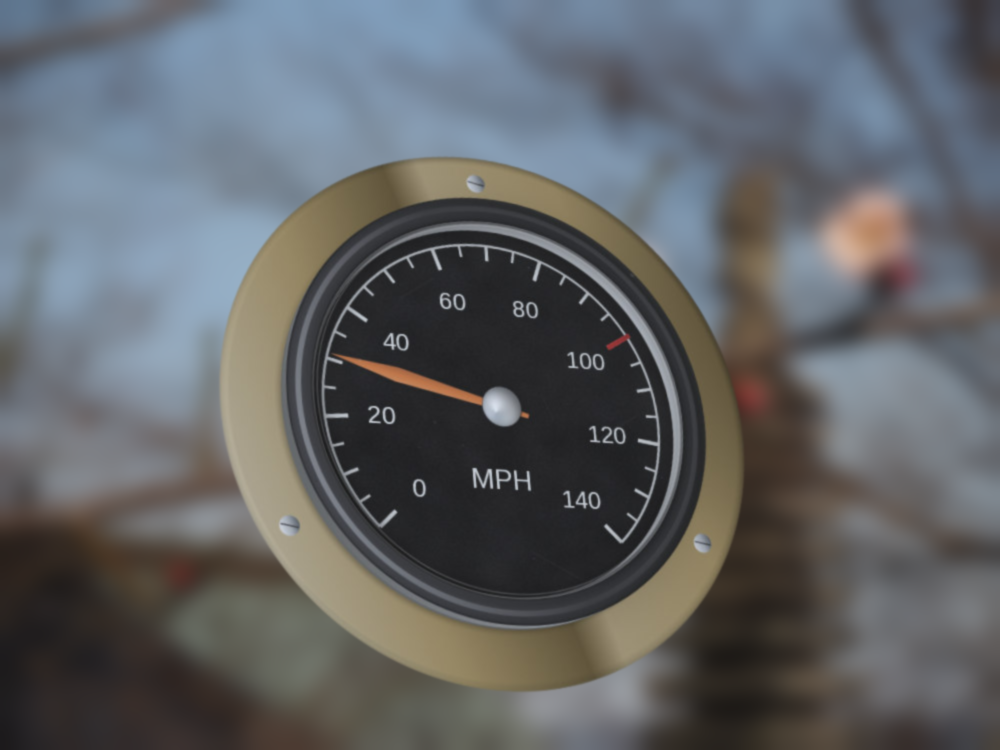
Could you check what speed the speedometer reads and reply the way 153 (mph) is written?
30 (mph)
